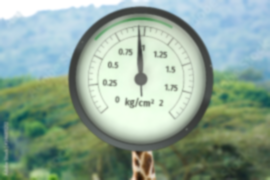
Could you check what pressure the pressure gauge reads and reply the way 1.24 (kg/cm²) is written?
0.95 (kg/cm²)
